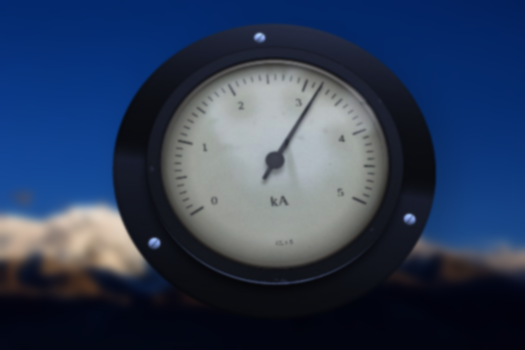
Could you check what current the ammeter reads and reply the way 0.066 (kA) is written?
3.2 (kA)
